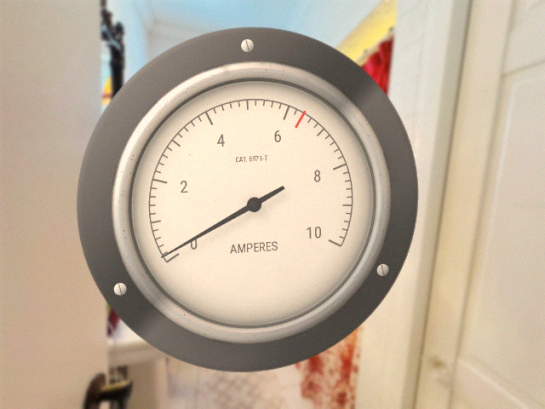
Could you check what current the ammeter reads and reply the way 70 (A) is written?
0.2 (A)
